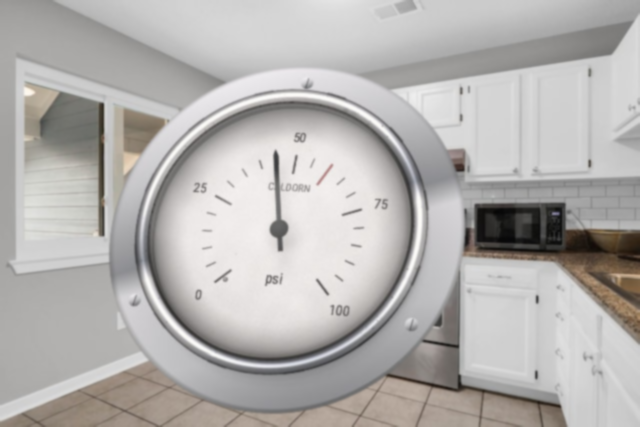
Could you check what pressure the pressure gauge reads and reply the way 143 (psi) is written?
45 (psi)
